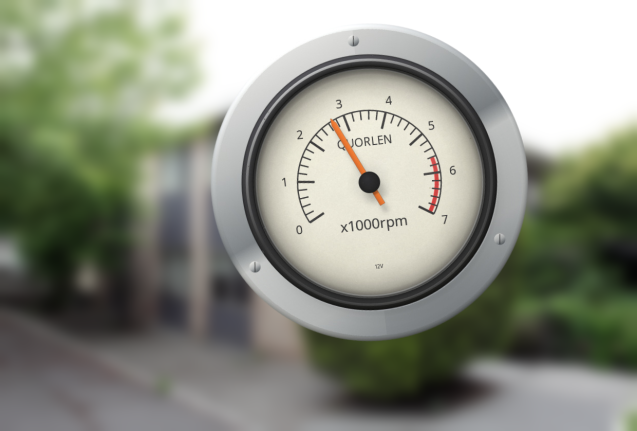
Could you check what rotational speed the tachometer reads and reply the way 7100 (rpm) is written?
2700 (rpm)
